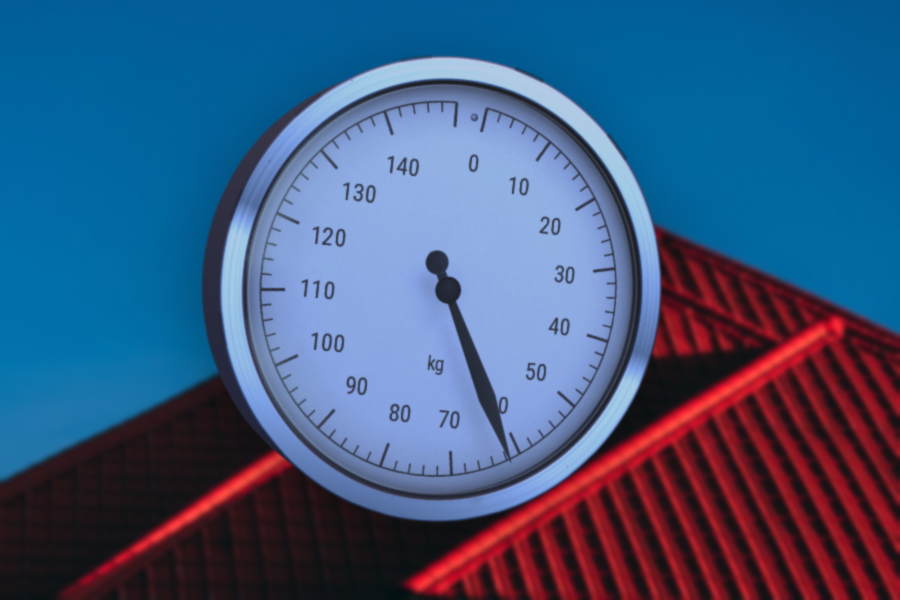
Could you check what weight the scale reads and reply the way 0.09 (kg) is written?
62 (kg)
